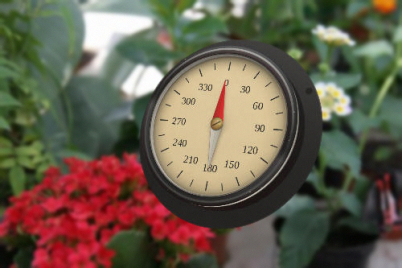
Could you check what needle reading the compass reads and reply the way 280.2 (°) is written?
0 (°)
